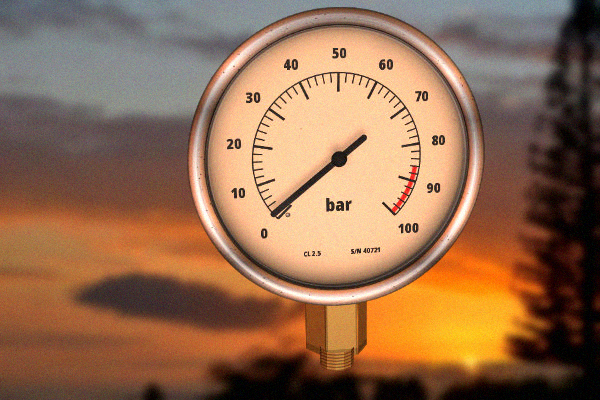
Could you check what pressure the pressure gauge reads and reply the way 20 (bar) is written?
2 (bar)
